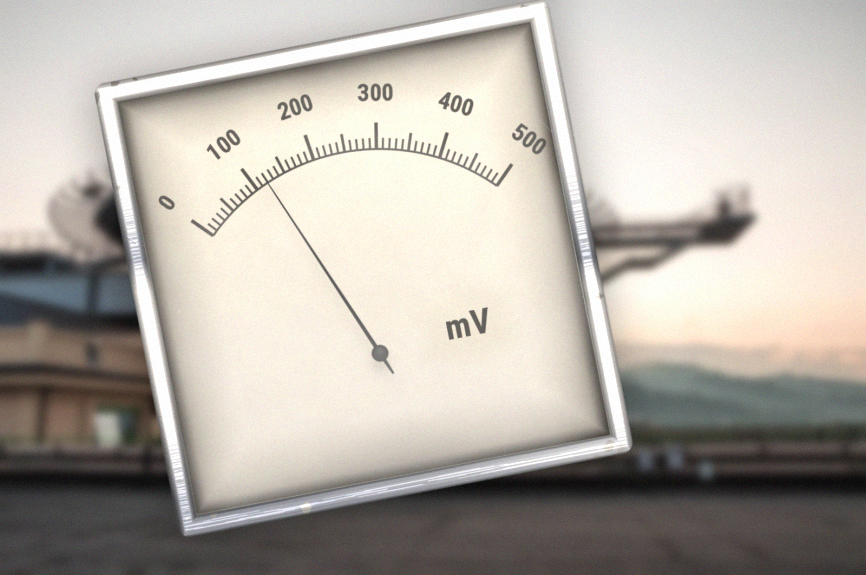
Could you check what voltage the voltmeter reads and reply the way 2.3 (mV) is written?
120 (mV)
